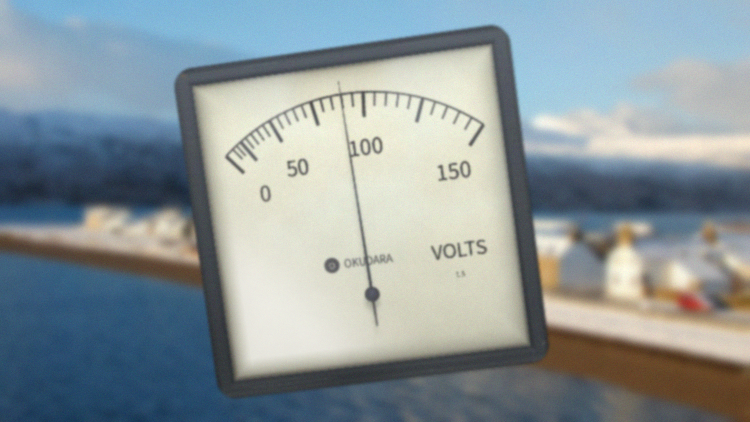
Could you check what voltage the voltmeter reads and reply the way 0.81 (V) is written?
90 (V)
